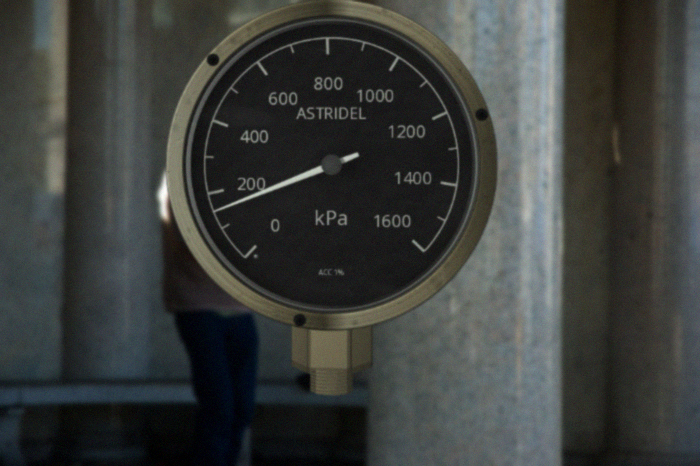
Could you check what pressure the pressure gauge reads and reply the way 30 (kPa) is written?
150 (kPa)
